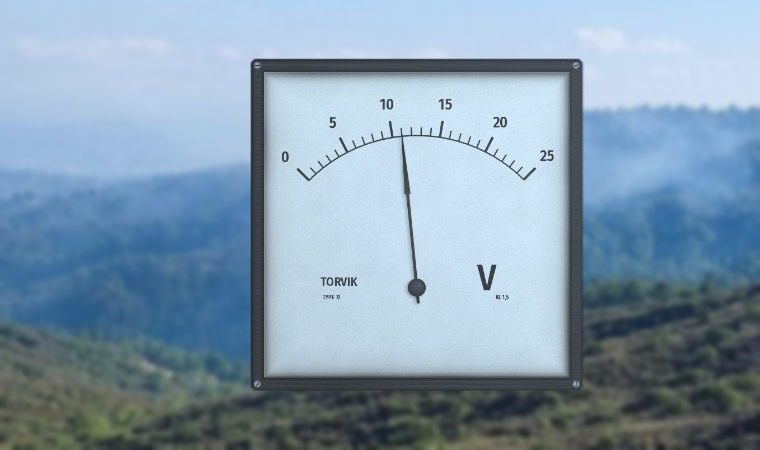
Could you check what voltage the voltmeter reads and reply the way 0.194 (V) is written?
11 (V)
